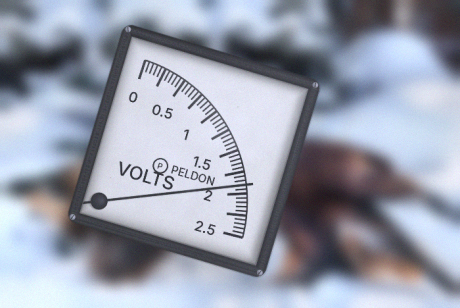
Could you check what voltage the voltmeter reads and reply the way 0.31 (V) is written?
1.9 (V)
